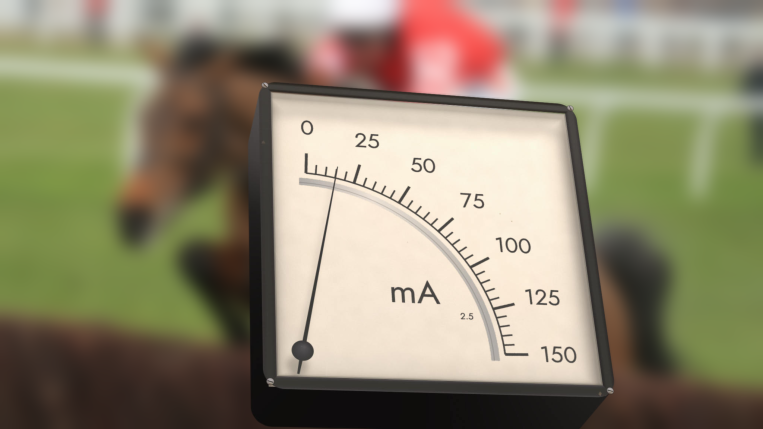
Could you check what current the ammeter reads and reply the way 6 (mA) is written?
15 (mA)
